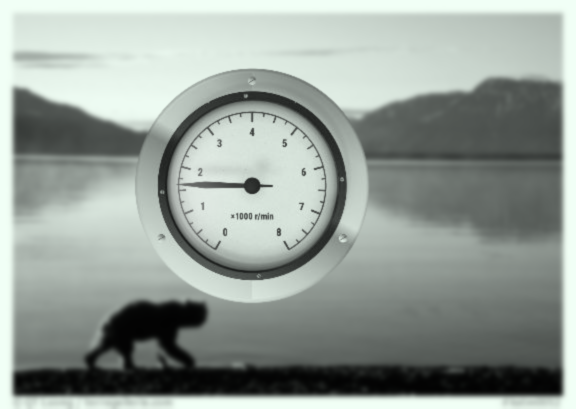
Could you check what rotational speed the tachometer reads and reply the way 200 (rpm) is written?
1625 (rpm)
